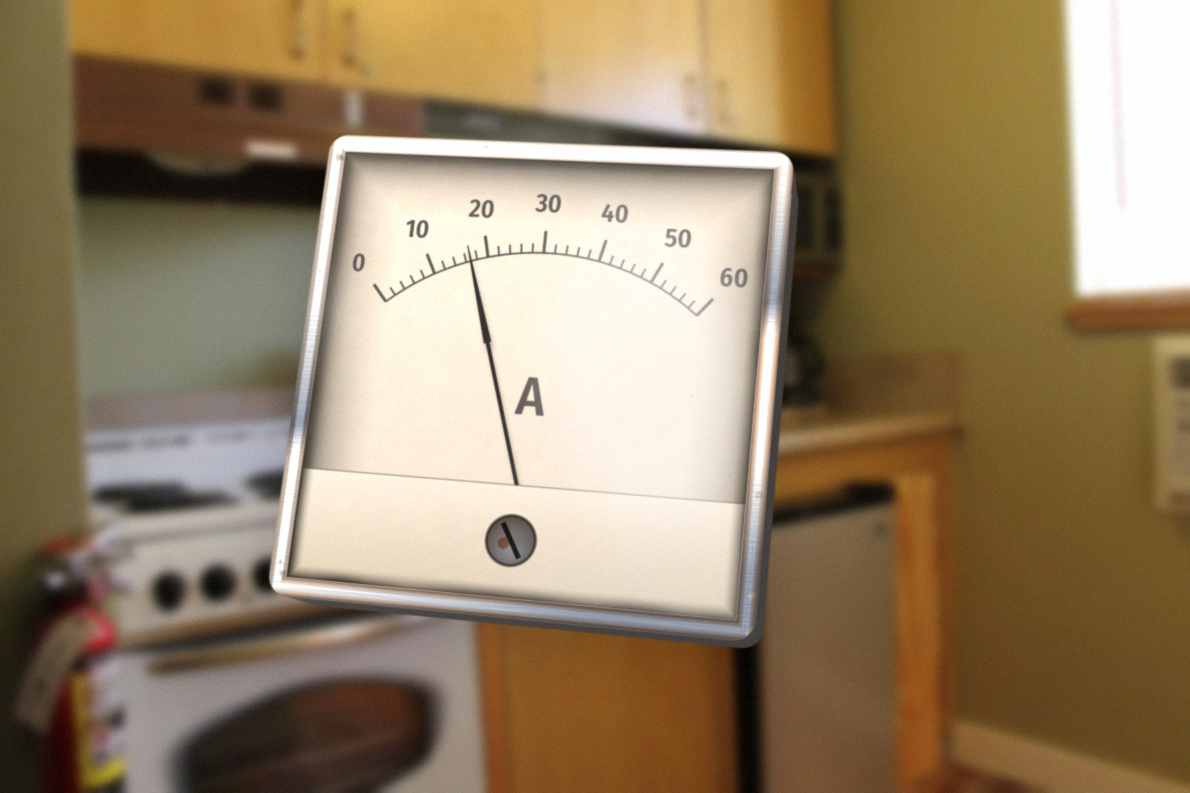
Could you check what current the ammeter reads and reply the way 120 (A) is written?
17 (A)
